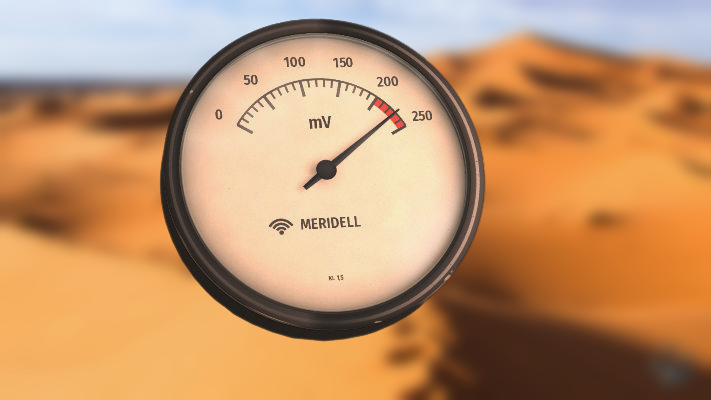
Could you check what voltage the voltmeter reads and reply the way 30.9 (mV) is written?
230 (mV)
